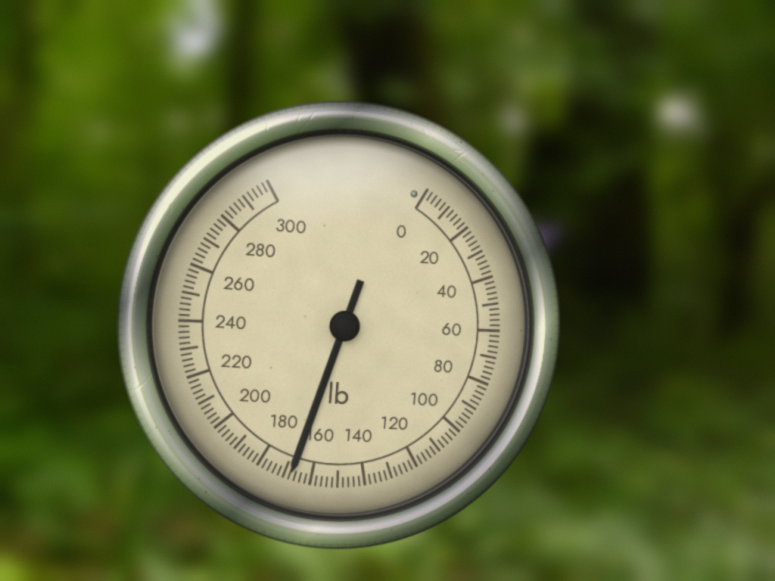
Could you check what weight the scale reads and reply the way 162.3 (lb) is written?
168 (lb)
